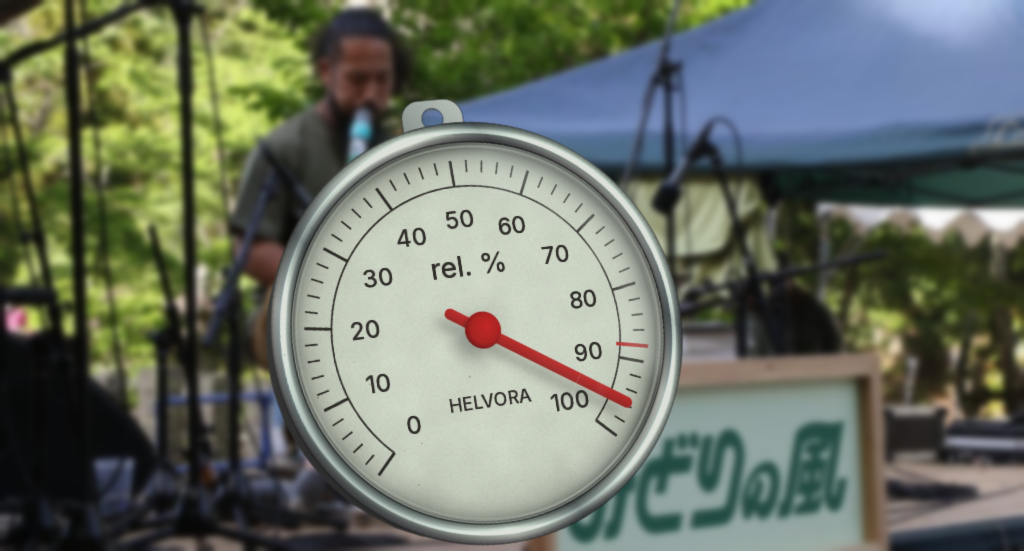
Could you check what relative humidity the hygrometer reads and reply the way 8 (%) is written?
96 (%)
